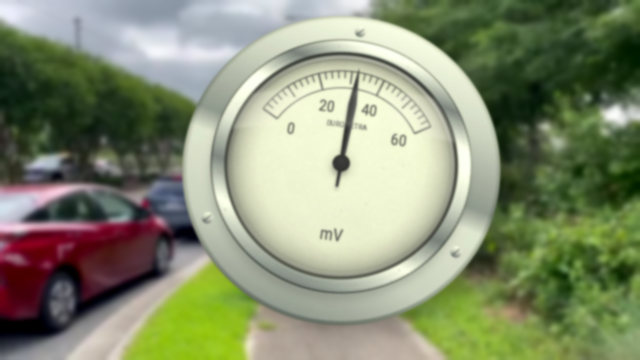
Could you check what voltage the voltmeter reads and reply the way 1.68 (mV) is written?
32 (mV)
